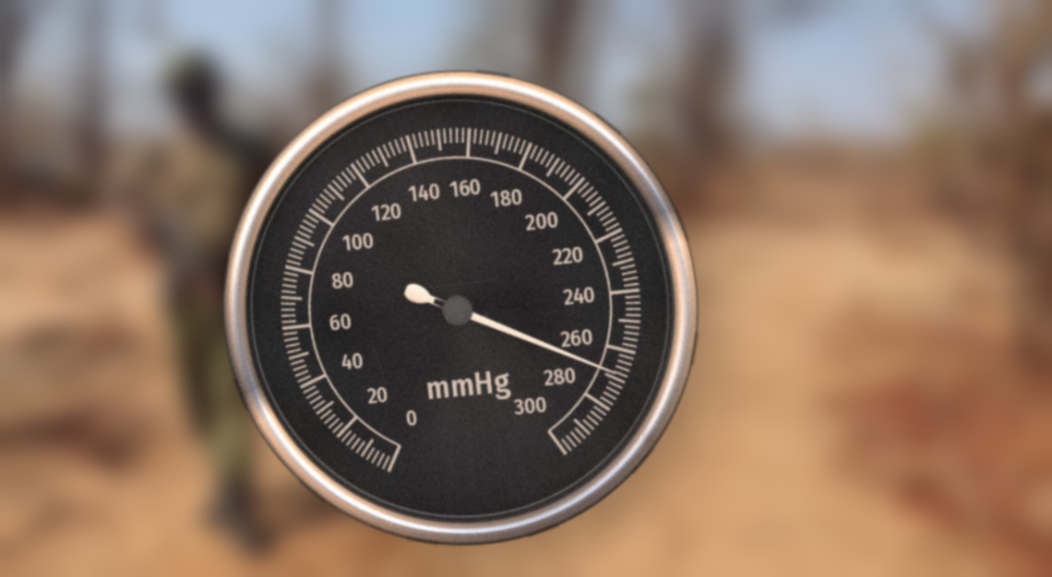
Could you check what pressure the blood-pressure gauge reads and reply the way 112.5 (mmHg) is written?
268 (mmHg)
